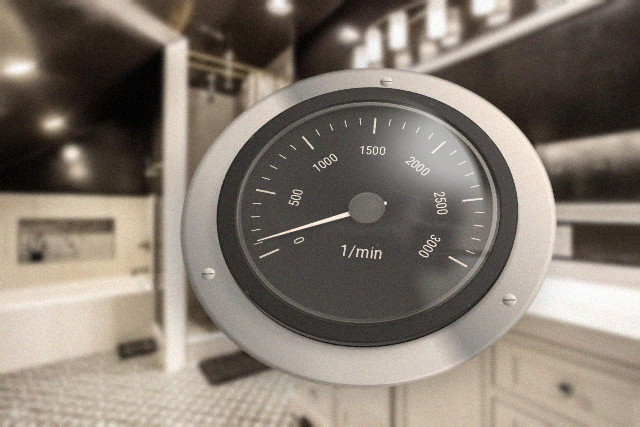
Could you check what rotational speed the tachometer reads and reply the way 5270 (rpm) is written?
100 (rpm)
